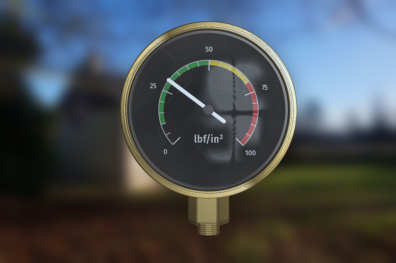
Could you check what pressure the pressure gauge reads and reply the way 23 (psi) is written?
30 (psi)
